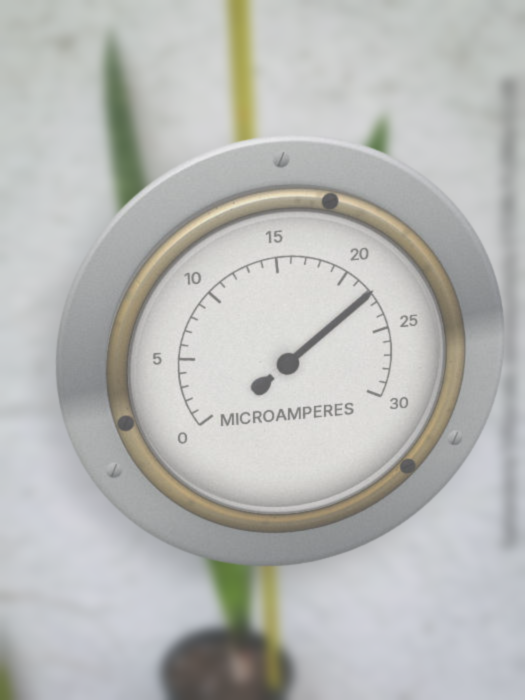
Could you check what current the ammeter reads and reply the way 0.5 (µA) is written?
22 (µA)
